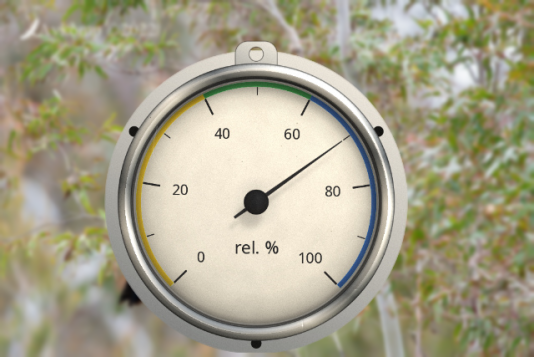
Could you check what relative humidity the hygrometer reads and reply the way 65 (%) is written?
70 (%)
